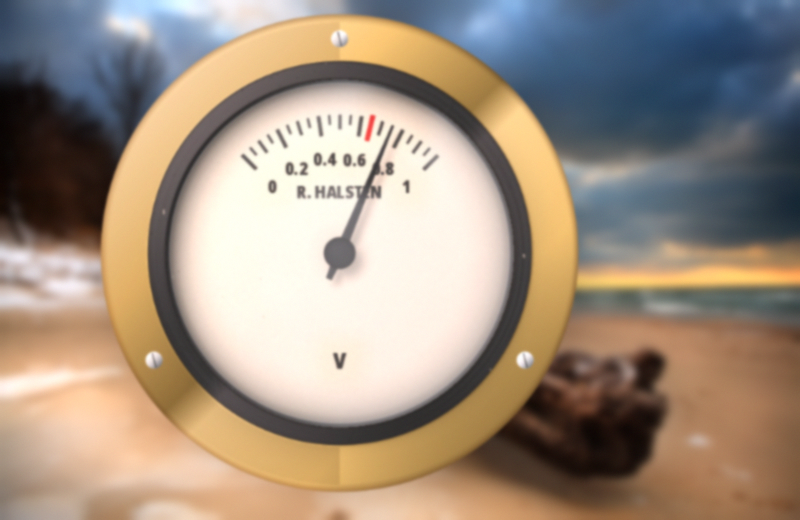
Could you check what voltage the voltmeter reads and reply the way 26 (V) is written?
0.75 (V)
